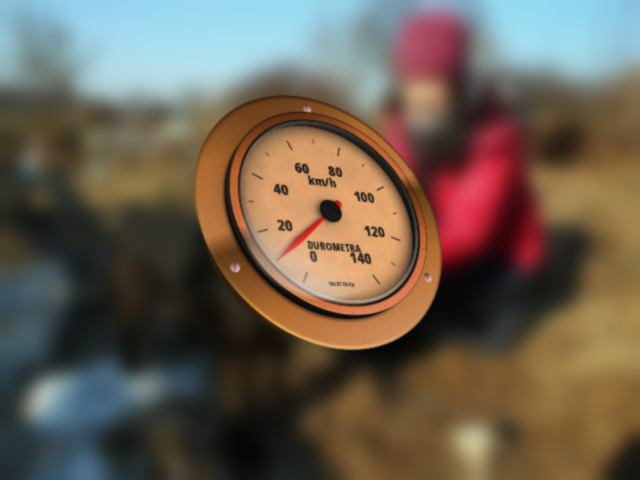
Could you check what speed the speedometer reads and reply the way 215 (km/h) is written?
10 (km/h)
